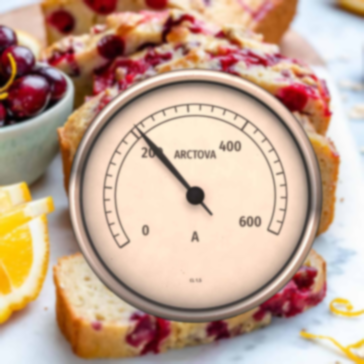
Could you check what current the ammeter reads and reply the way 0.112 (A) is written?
210 (A)
